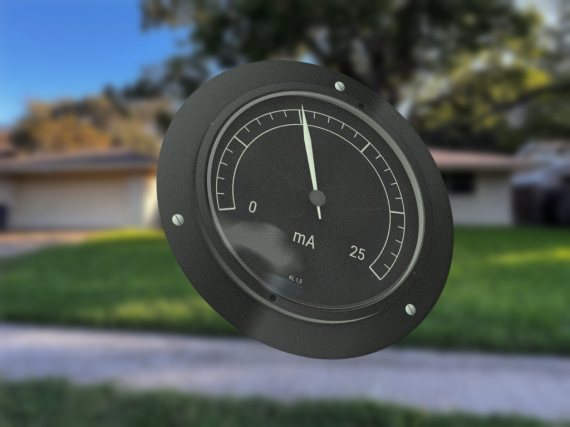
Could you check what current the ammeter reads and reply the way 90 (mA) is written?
10 (mA)
